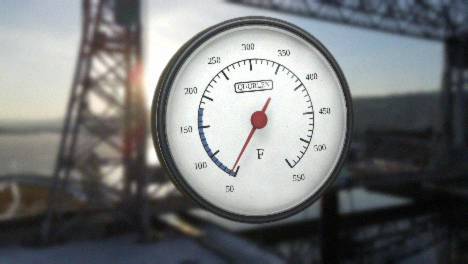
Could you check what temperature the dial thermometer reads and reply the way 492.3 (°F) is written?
60 (°F)
